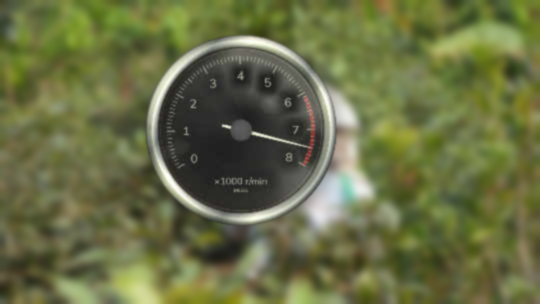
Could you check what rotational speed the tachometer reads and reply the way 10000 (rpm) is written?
7500 (rpm)
